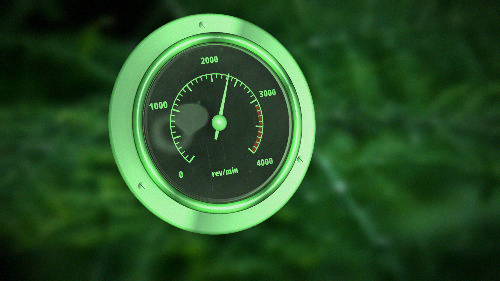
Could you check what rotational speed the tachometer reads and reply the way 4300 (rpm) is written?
2300 (rpm)
